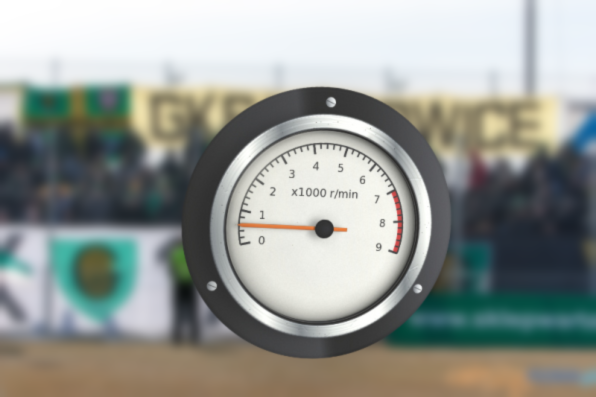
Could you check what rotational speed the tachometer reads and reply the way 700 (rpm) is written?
600 (rpm)
